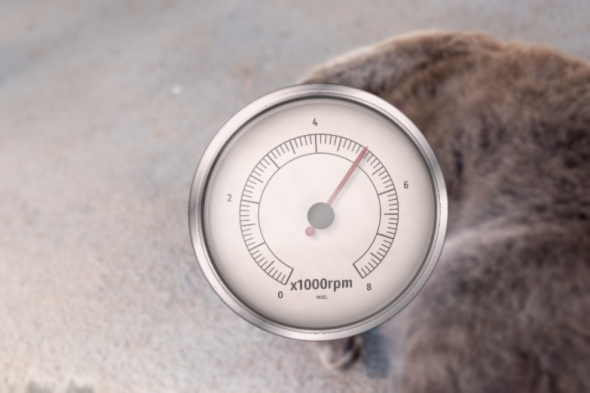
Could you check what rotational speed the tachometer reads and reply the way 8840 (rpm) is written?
5000 (rpm)
